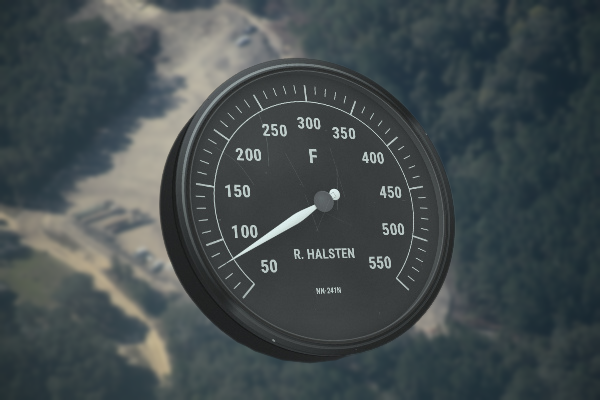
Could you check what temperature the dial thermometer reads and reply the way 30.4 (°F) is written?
80 (°F)
